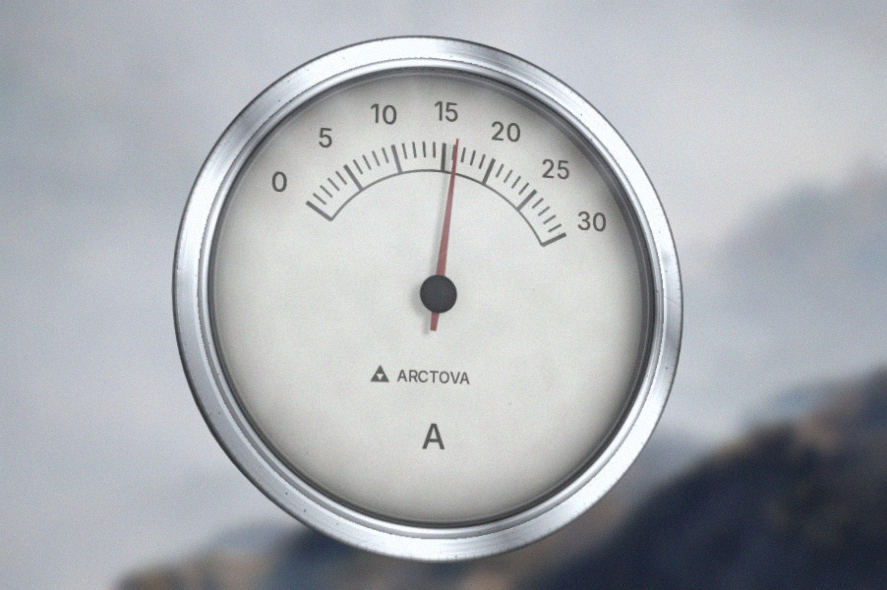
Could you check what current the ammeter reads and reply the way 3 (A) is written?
16 (A)
